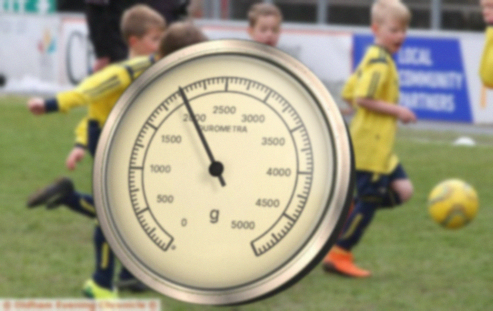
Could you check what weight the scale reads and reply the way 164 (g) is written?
2000 (g)
